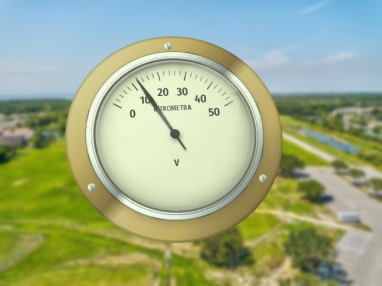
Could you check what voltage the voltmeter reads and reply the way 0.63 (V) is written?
12 (V)
